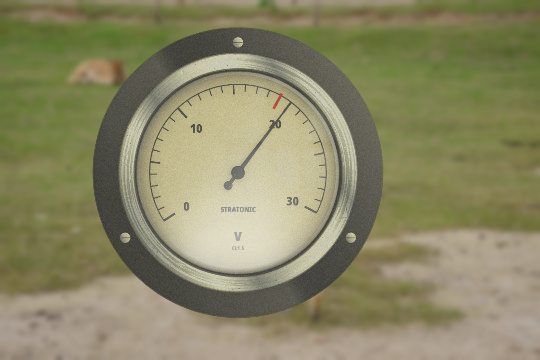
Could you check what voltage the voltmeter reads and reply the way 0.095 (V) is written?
20 (V)
